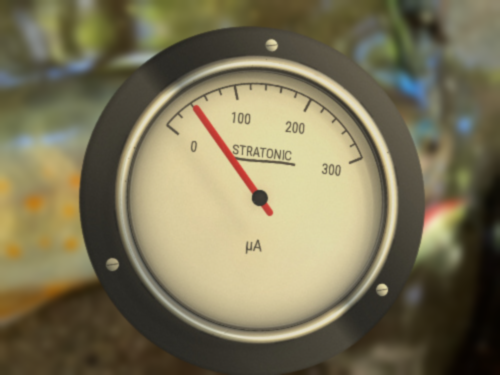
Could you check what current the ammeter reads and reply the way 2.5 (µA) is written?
40 (µA)
